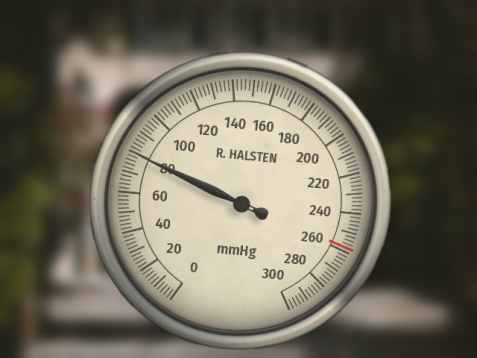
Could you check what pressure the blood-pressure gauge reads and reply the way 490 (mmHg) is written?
80 (mmHg)
